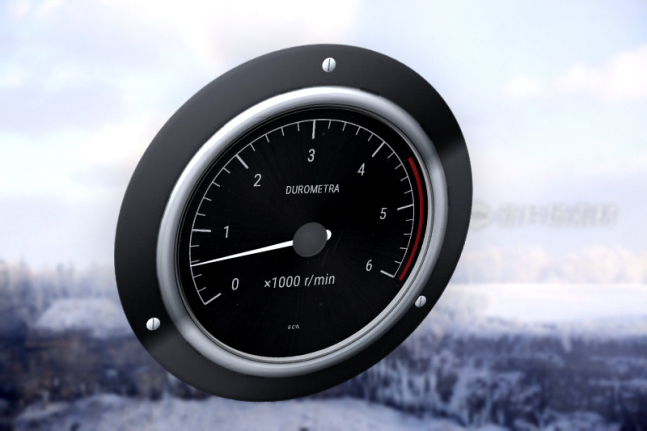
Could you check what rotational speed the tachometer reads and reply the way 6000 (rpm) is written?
600 (rpm)
